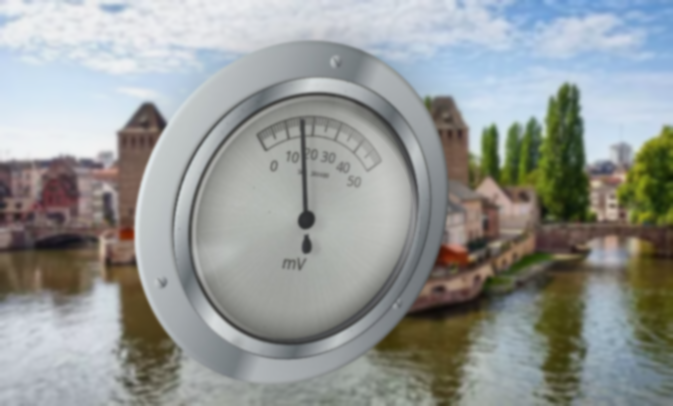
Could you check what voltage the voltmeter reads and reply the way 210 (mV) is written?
15 (mV)
